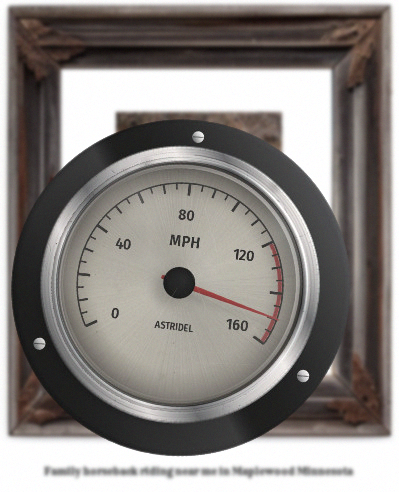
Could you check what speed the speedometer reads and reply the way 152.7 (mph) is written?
150 (mph)
